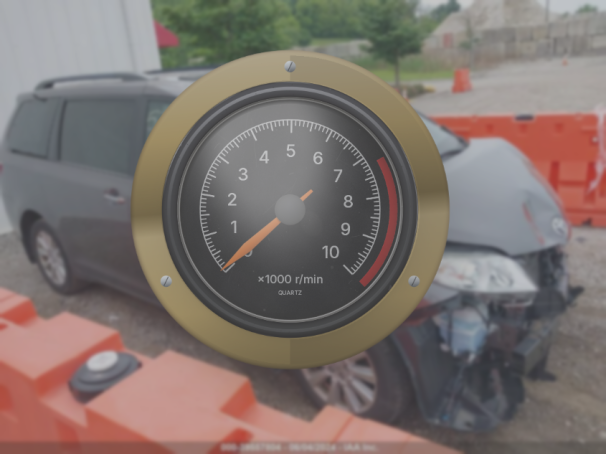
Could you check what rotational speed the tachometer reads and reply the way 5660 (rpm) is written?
100 (rpm)
